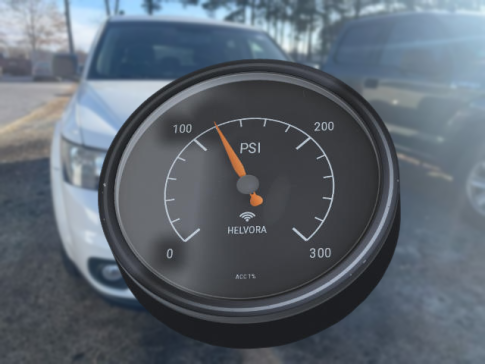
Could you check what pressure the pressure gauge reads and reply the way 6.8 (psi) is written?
120 (psi)
